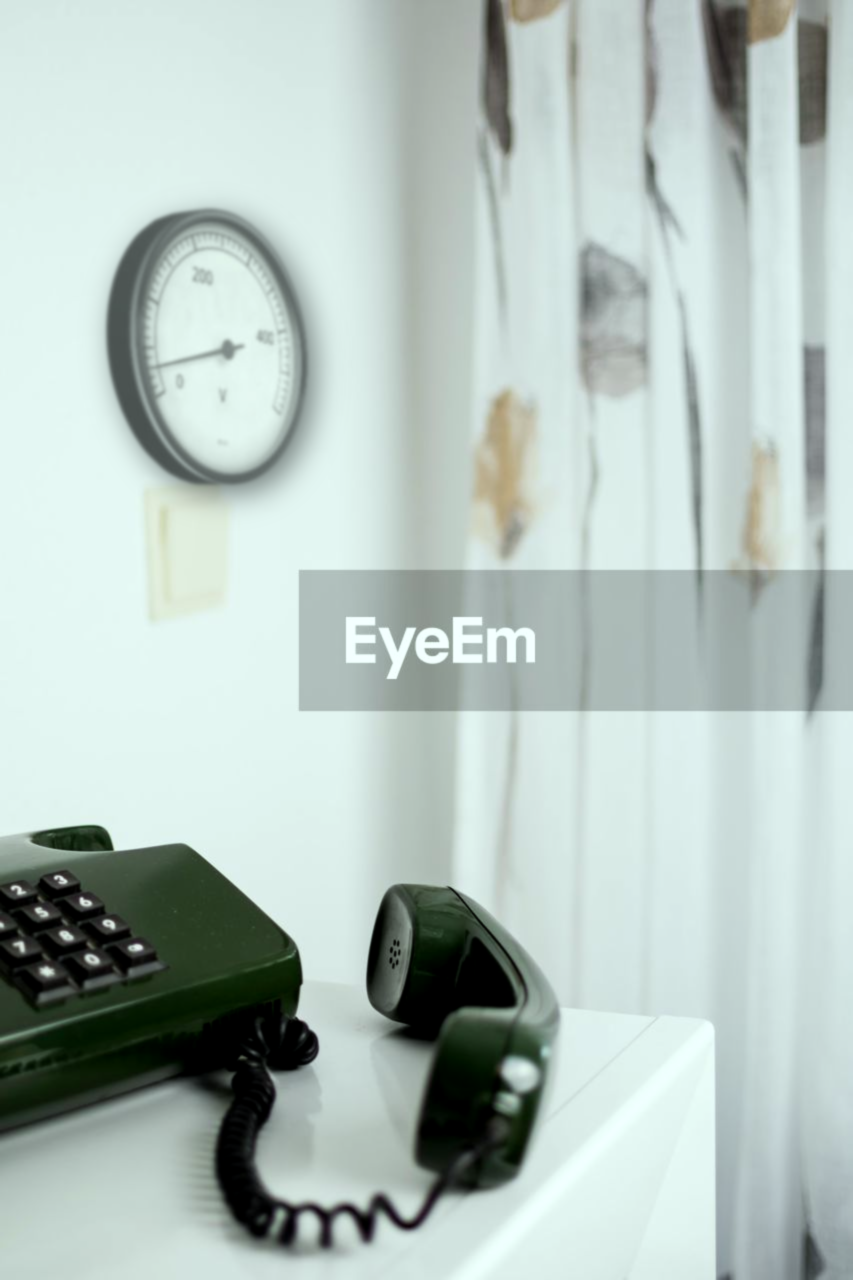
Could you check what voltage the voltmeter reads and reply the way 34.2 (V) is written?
30 (V)
